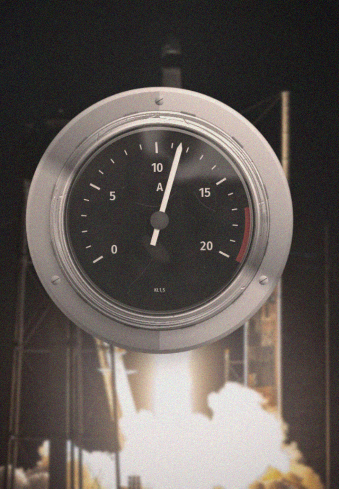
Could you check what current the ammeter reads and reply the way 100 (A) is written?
11.5 (A)
